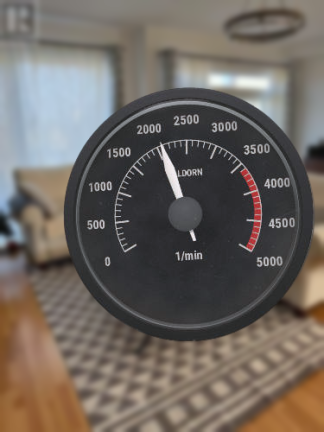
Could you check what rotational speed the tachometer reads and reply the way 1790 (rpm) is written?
2100 (rpm)
